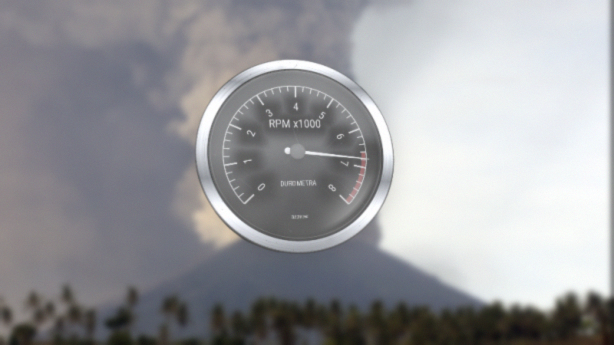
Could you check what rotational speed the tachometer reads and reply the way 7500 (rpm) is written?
6800 (rpm)
